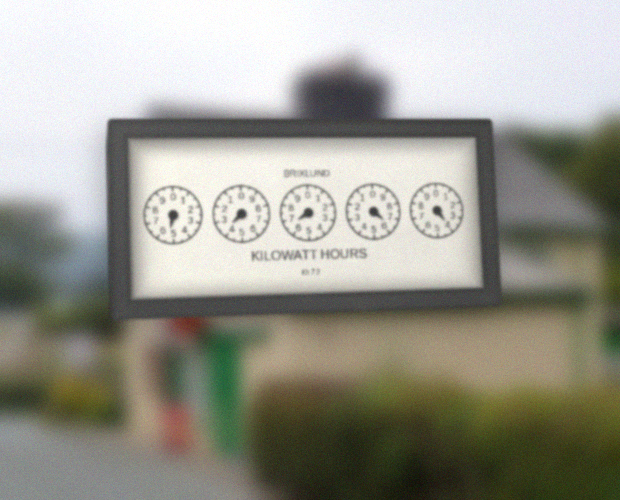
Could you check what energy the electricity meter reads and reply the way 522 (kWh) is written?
53664 (kWh)
